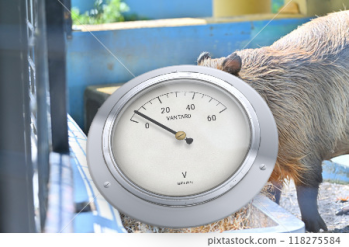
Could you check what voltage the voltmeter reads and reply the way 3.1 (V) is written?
5 (V)
